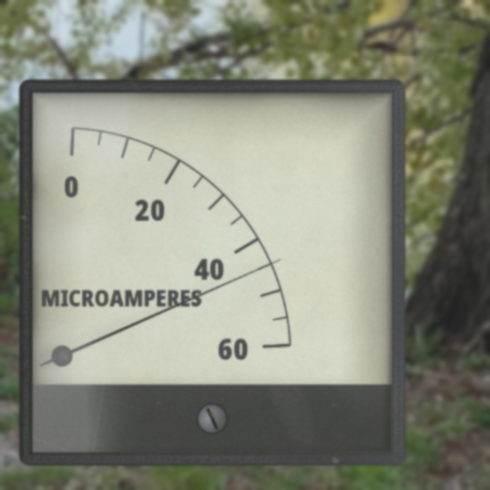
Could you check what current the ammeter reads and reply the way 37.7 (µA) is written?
45 (µA)
